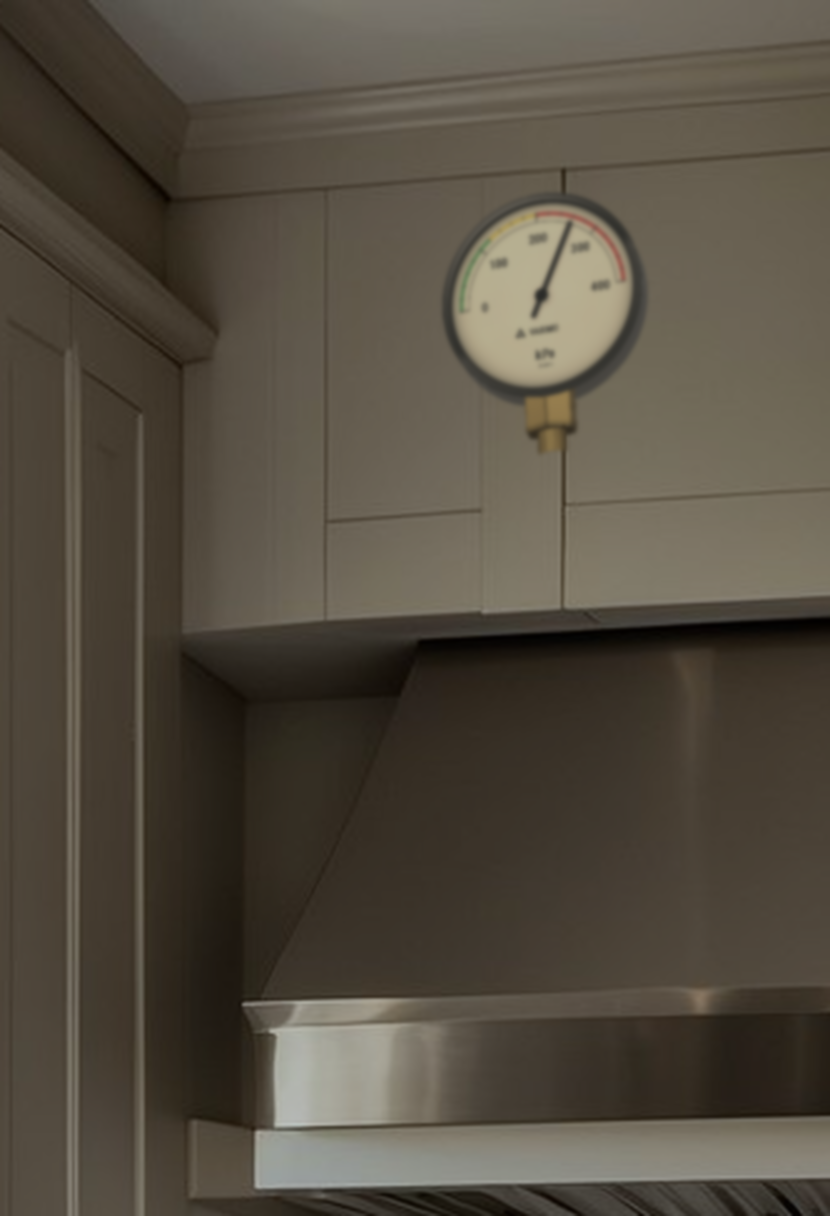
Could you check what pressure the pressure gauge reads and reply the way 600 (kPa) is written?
260 (kPa)
